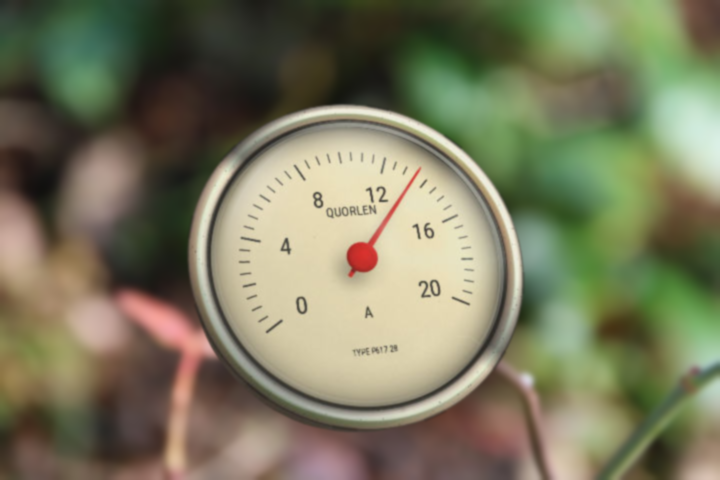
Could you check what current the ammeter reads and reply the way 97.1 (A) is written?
13.5 (A)
